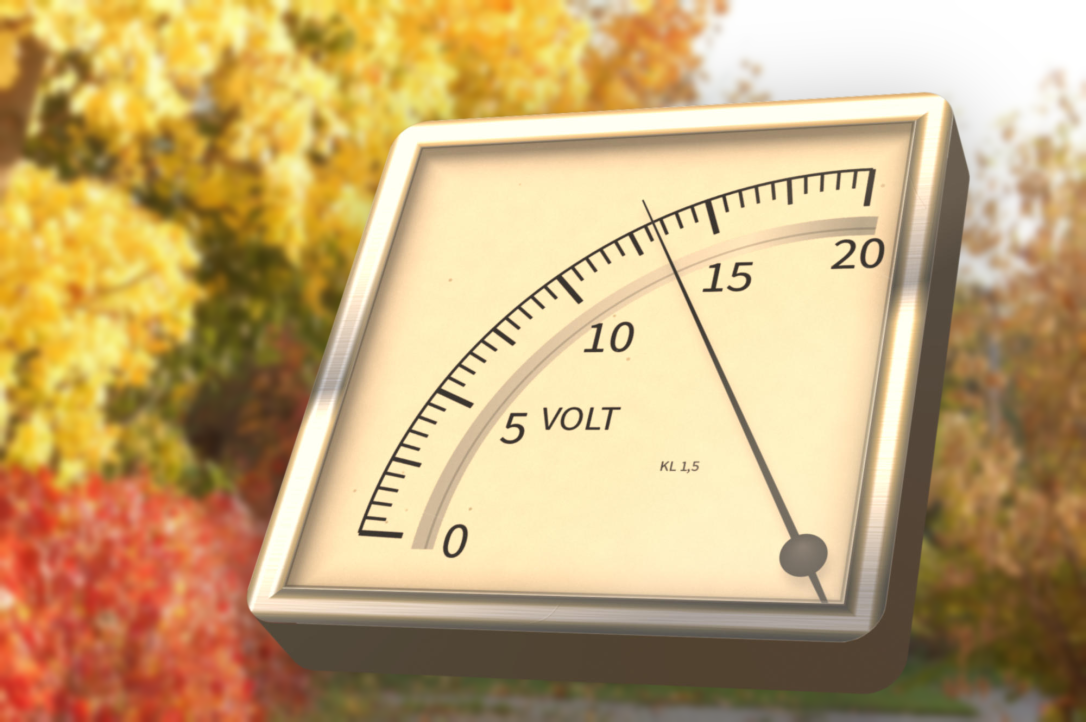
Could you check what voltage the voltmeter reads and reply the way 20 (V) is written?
13.25 (V)
